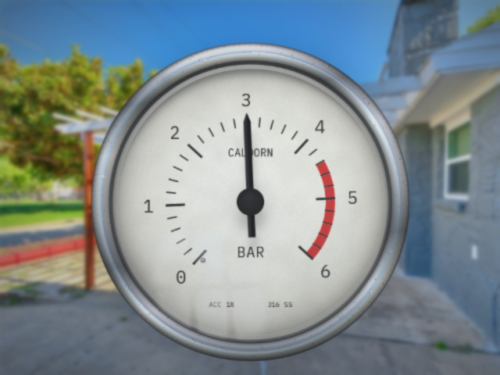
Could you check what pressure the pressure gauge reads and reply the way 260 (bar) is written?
3 (bar)
